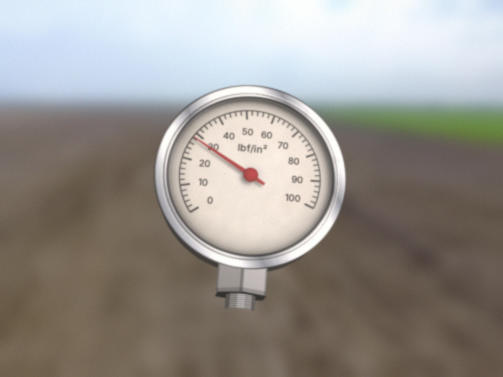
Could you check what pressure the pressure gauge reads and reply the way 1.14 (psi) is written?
28 (psi)
